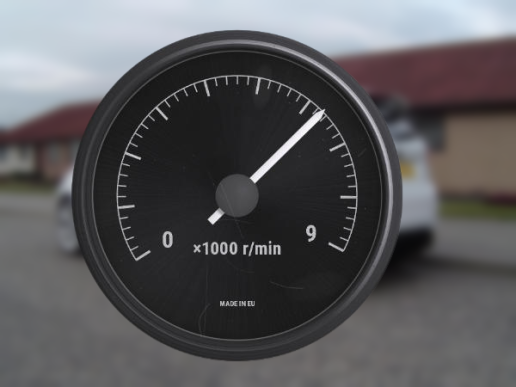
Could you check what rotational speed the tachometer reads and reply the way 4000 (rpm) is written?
6300 (rpm)
